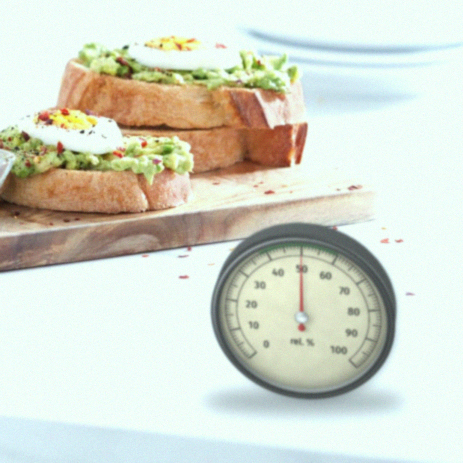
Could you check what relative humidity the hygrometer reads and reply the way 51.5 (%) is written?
50 (%)
